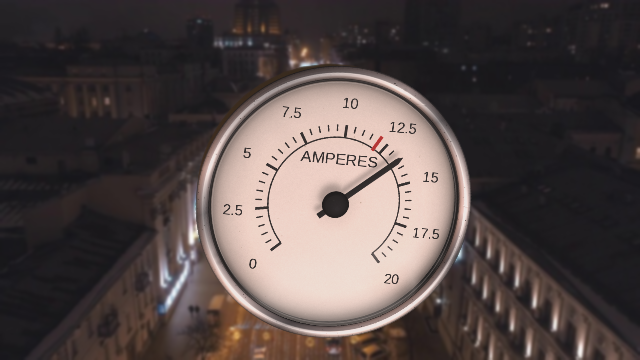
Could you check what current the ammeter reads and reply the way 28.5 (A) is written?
13.5 (A)
